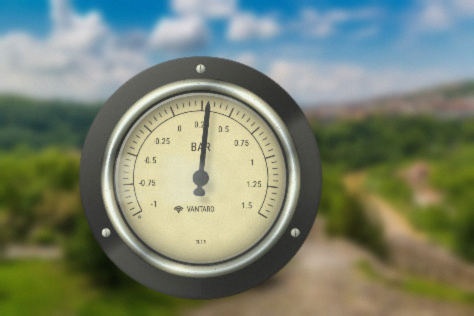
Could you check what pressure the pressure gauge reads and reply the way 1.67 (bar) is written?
0.3 (bar)
